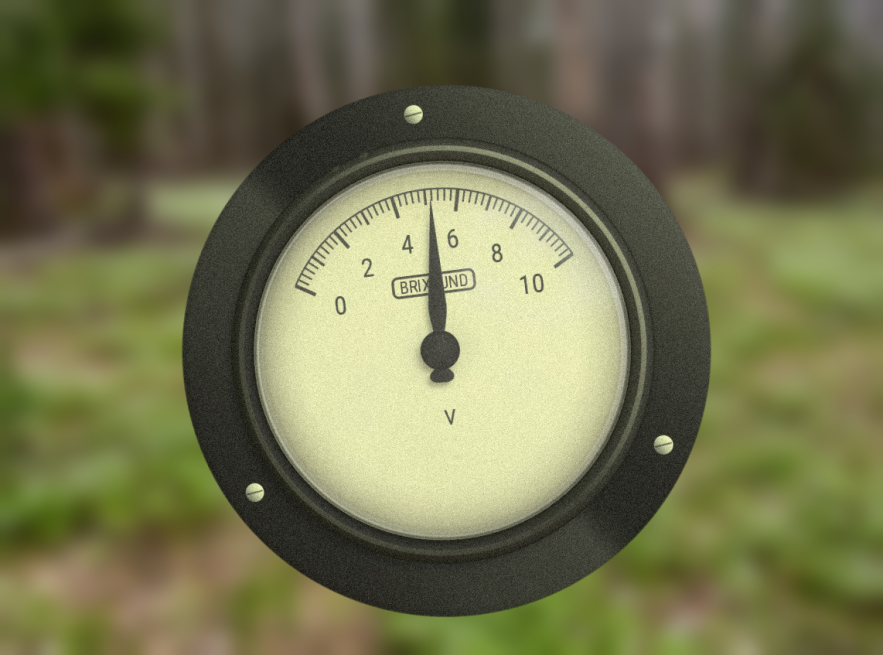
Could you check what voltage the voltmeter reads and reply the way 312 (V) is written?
5.2 (V)
